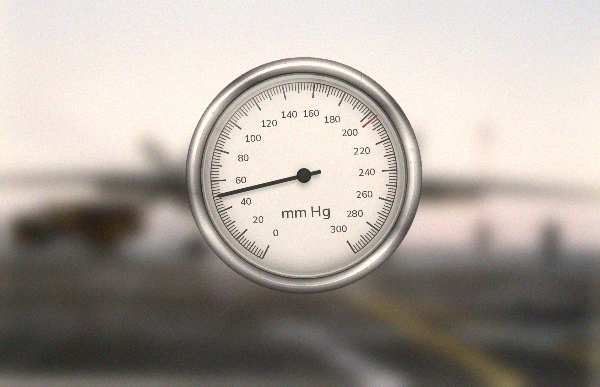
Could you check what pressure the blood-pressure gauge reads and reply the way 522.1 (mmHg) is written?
50 (mmHg)
